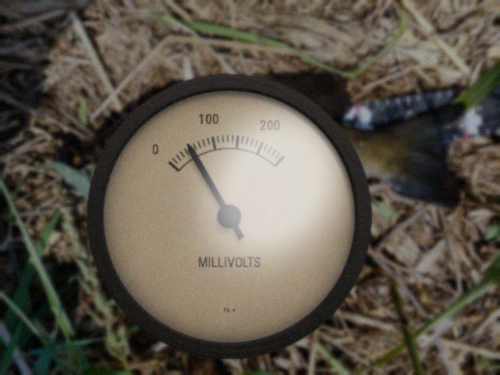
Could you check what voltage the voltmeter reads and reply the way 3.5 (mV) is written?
50 (mV)
